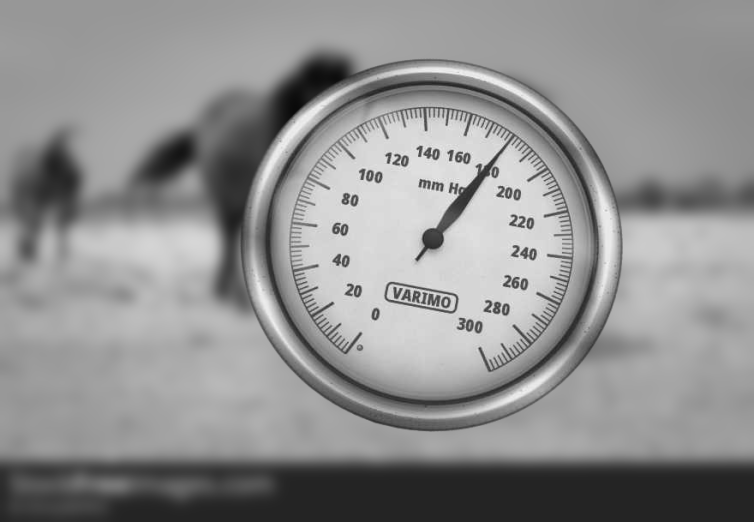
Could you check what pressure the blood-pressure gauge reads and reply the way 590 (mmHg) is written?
180 (mmHg)
